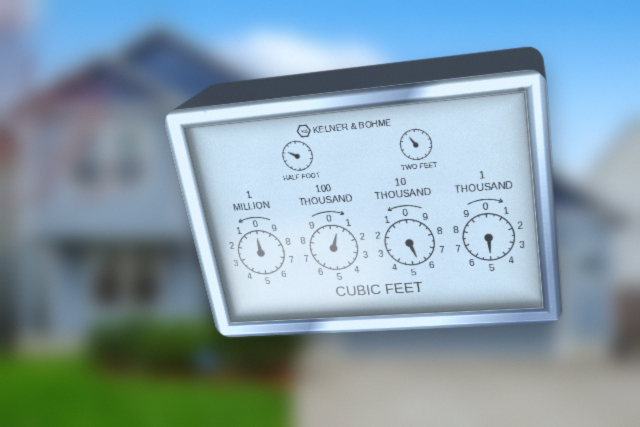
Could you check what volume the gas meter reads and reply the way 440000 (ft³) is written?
5500 (ft³)
